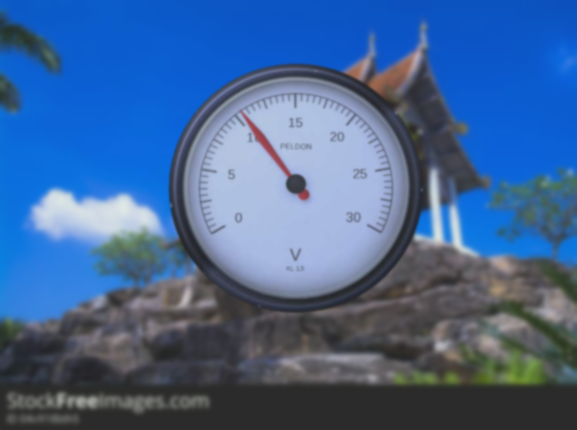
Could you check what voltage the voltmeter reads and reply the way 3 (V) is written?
10.5 (V)
